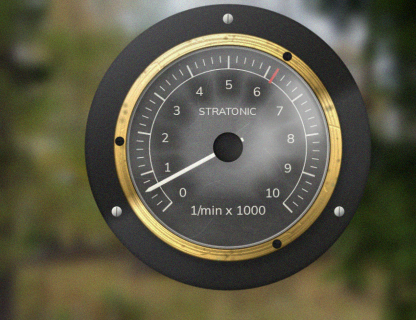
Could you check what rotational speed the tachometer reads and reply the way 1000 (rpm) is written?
600 (rpm)
